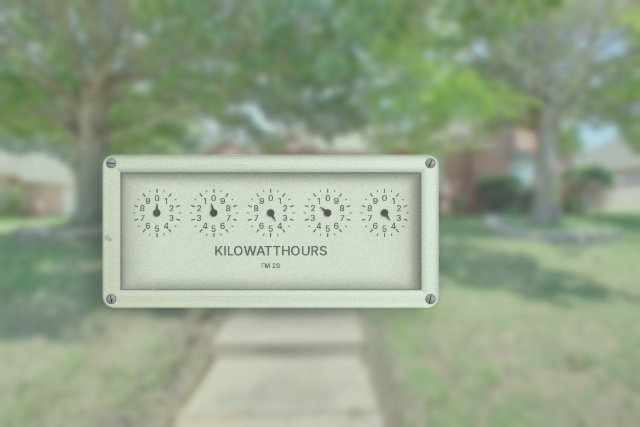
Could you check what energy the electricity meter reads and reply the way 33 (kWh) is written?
414 (kWh)
